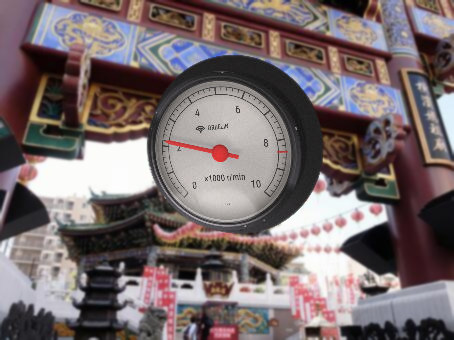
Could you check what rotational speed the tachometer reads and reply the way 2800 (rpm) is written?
2200 (rpm)
